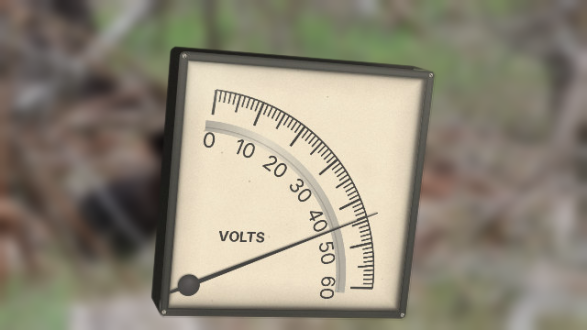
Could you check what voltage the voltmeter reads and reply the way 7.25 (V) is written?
44 (V)
